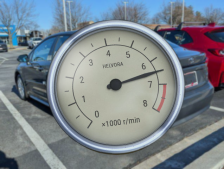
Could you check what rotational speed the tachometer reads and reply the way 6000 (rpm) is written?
6500 (rpm)
